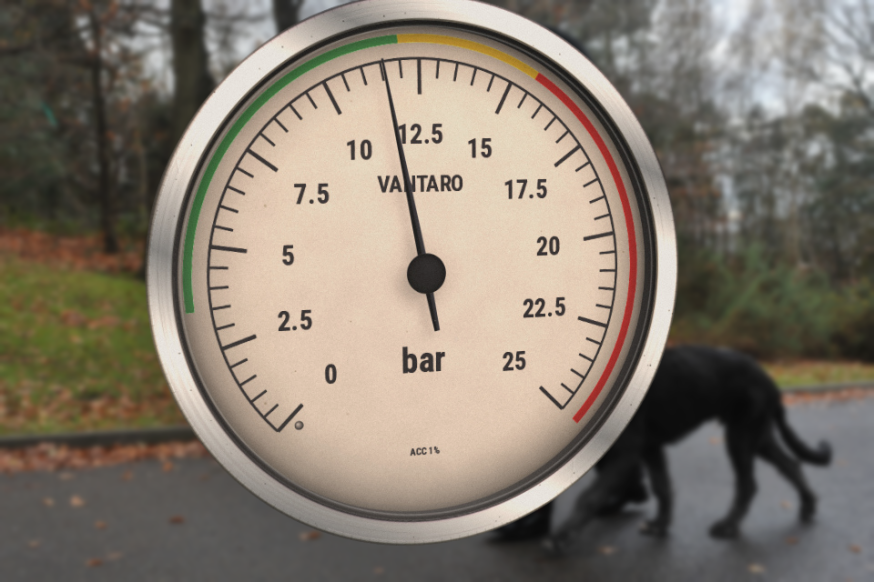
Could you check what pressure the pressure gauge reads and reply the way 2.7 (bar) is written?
11.5 (bar)
